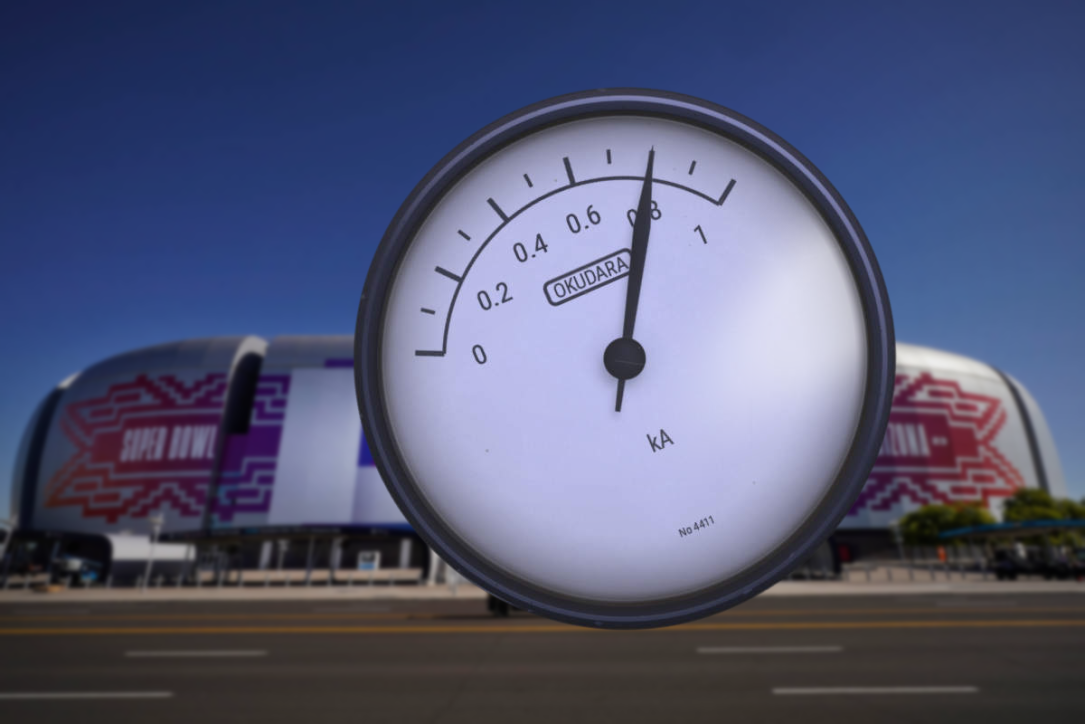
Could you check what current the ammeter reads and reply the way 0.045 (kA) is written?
0.8 (kA)
